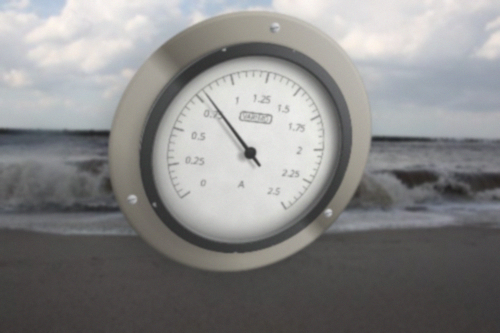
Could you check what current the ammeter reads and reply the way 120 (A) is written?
0.8 (A)
